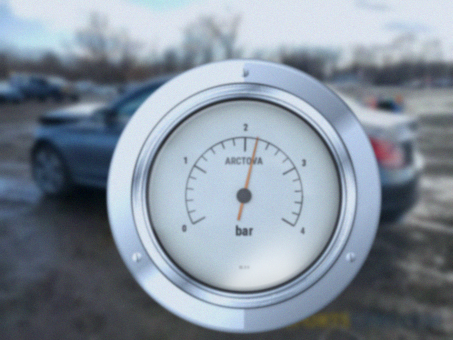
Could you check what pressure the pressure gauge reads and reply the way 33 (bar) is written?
2.2 (bar)
